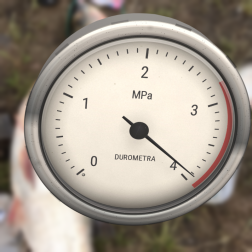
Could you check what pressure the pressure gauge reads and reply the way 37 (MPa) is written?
3.9 (MPa)
